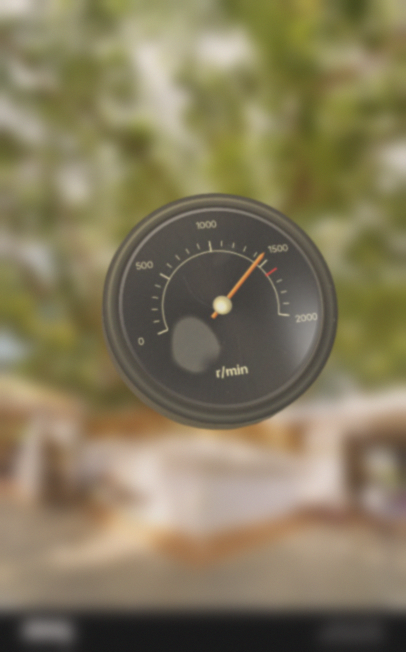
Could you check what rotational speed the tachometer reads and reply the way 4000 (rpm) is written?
1450 (rpm)
